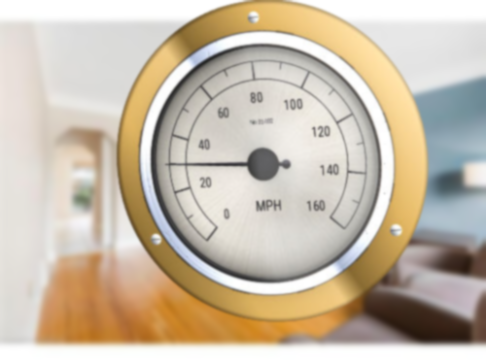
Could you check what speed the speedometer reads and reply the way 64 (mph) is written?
30 (mph)
